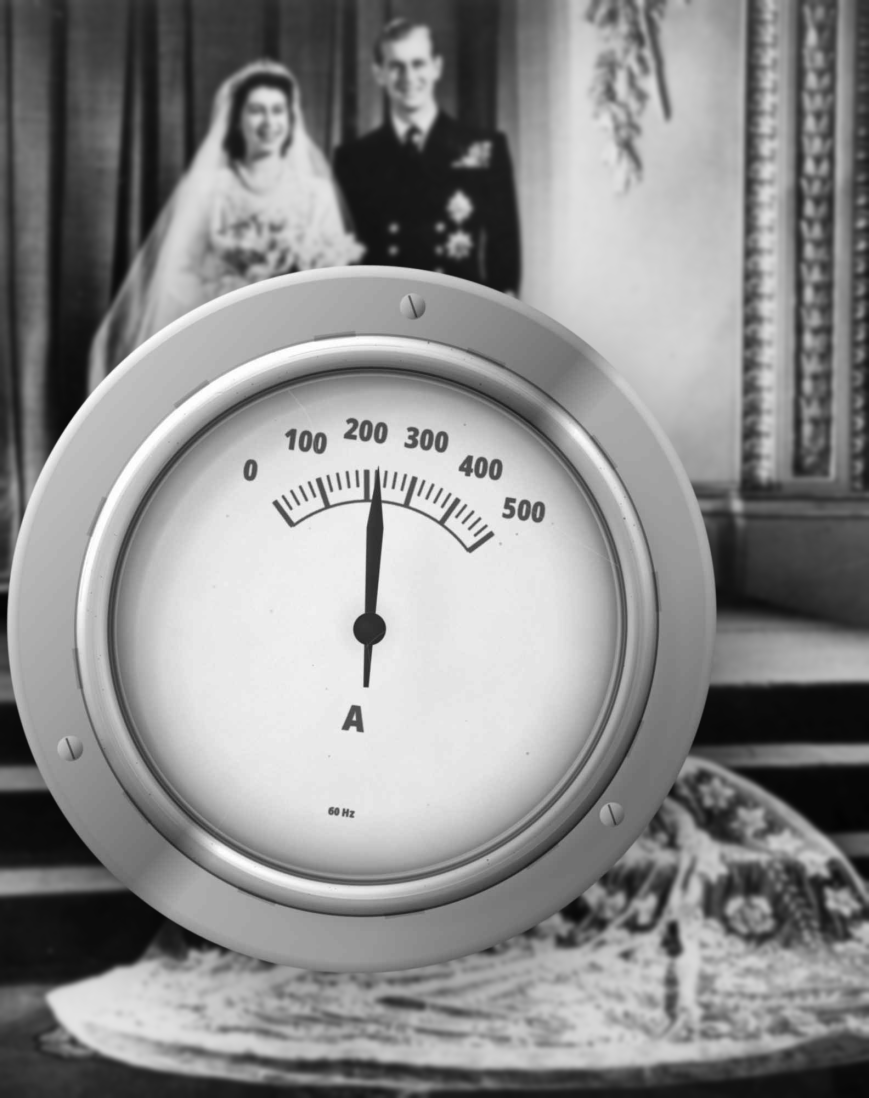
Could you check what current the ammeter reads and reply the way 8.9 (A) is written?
220 (A)
